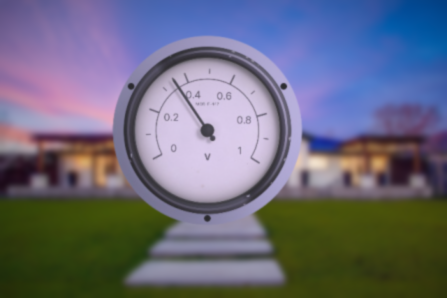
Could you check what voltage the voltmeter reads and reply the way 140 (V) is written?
0.35 (V)
